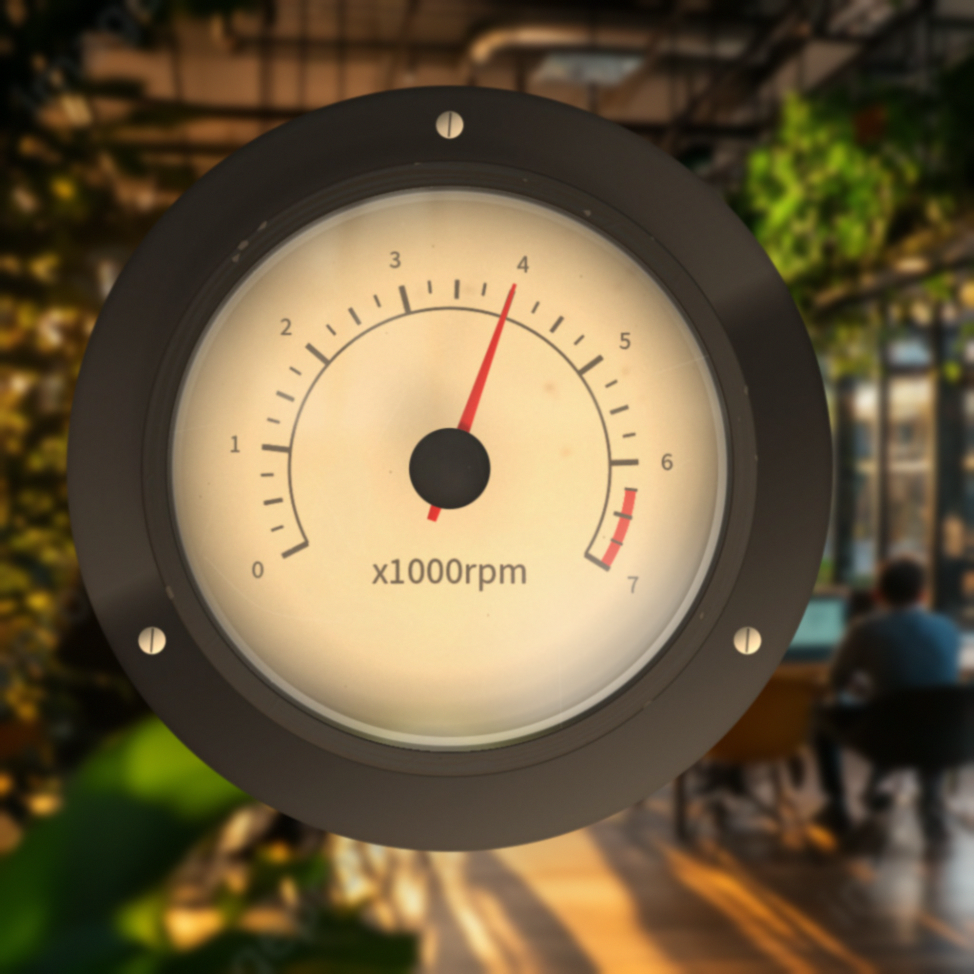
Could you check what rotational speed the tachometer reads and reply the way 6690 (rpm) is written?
4000 (rpm)
